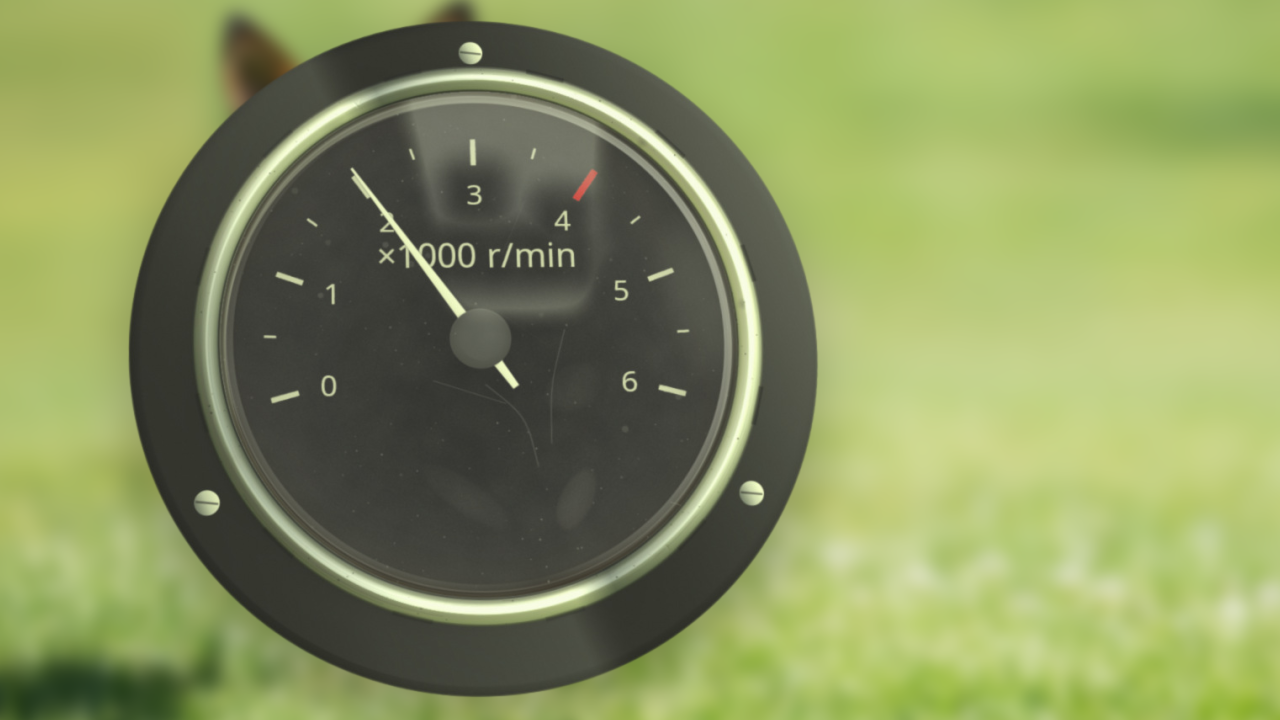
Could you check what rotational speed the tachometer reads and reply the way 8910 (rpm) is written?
2000 (rpm)
